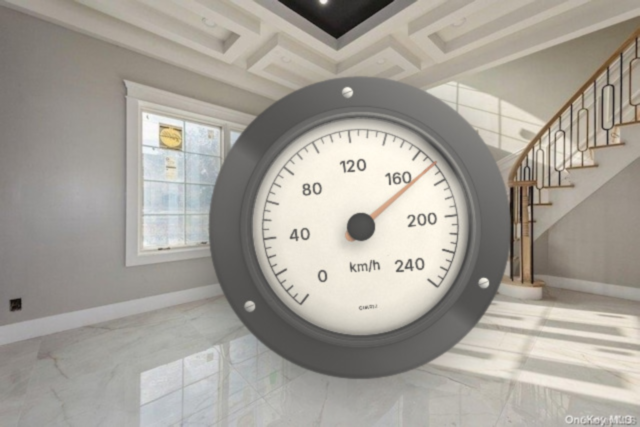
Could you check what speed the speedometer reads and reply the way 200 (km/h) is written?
170 (km/h)
